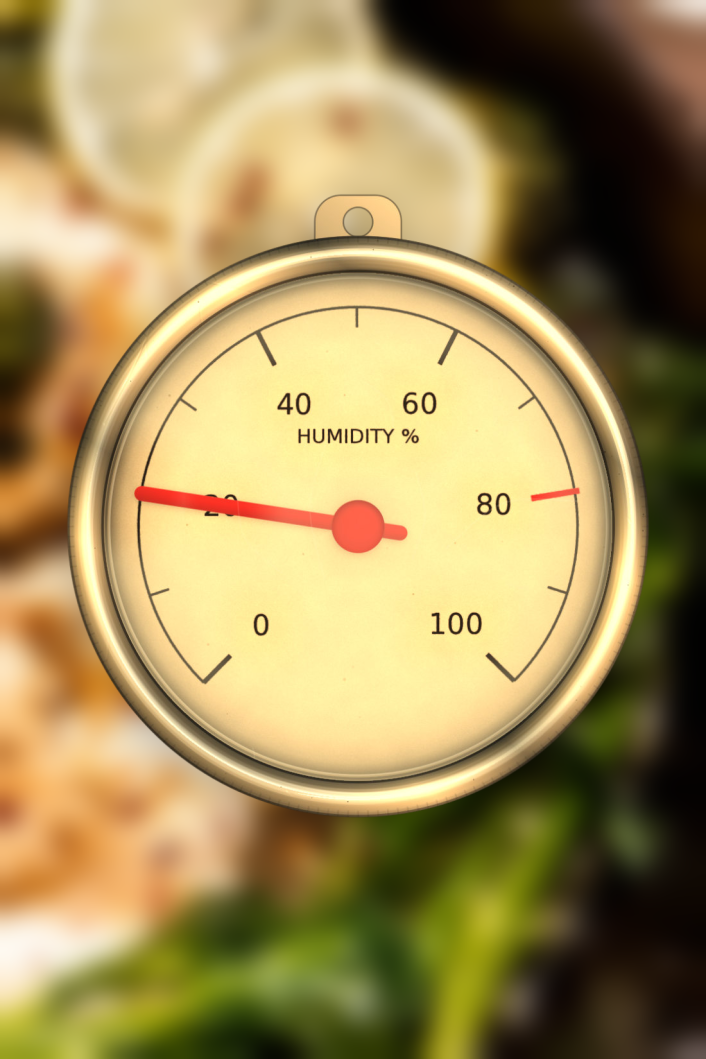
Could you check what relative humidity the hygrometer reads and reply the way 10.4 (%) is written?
20 (%)
